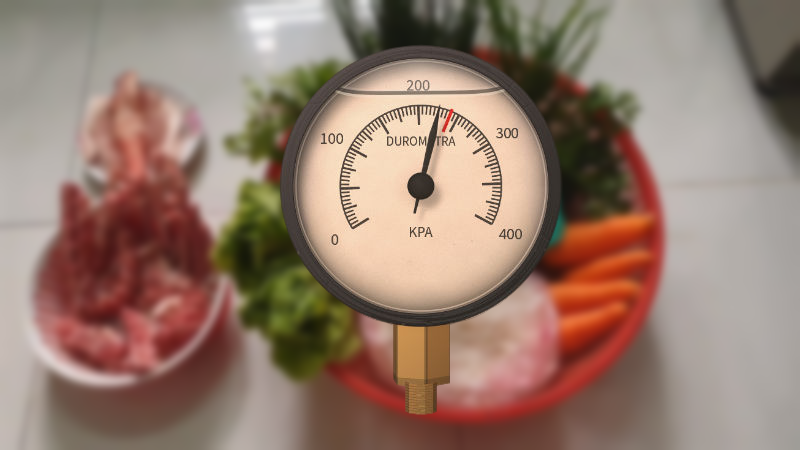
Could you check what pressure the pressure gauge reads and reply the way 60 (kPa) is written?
225 (kPa)
